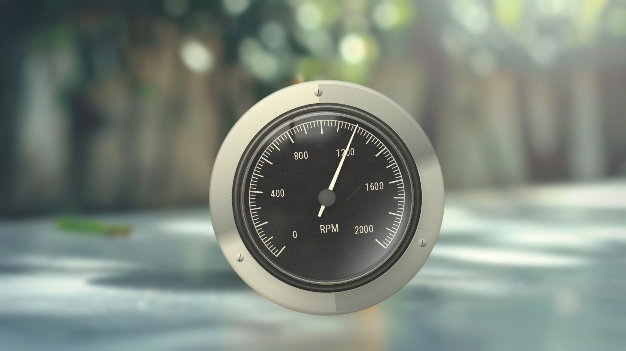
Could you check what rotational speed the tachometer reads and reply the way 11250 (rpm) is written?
1200 (rpm)
